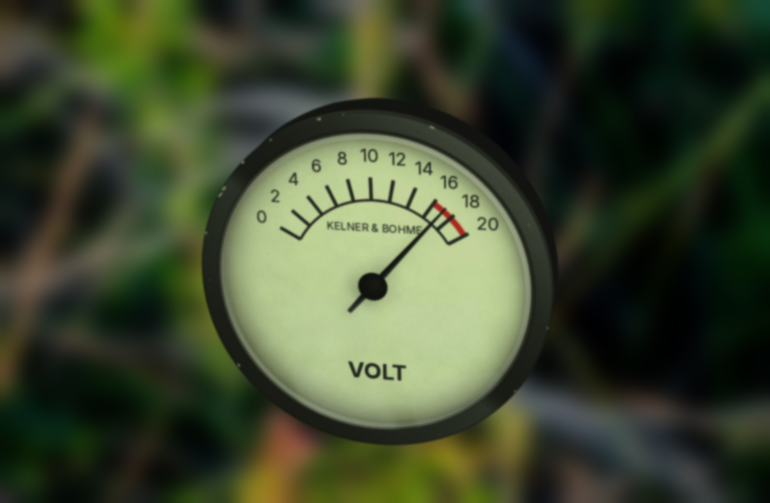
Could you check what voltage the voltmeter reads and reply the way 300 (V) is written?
17 (V)
